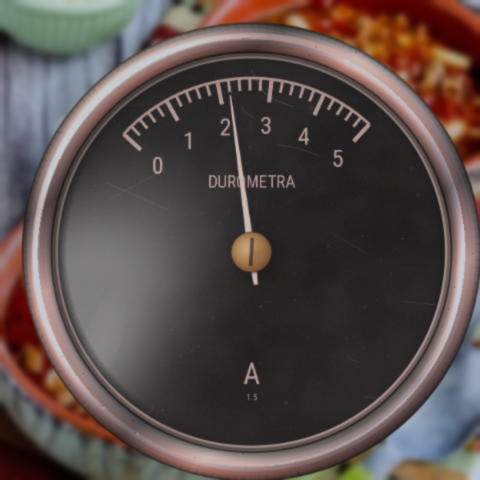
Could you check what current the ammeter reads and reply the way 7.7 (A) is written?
2.2 (A)
